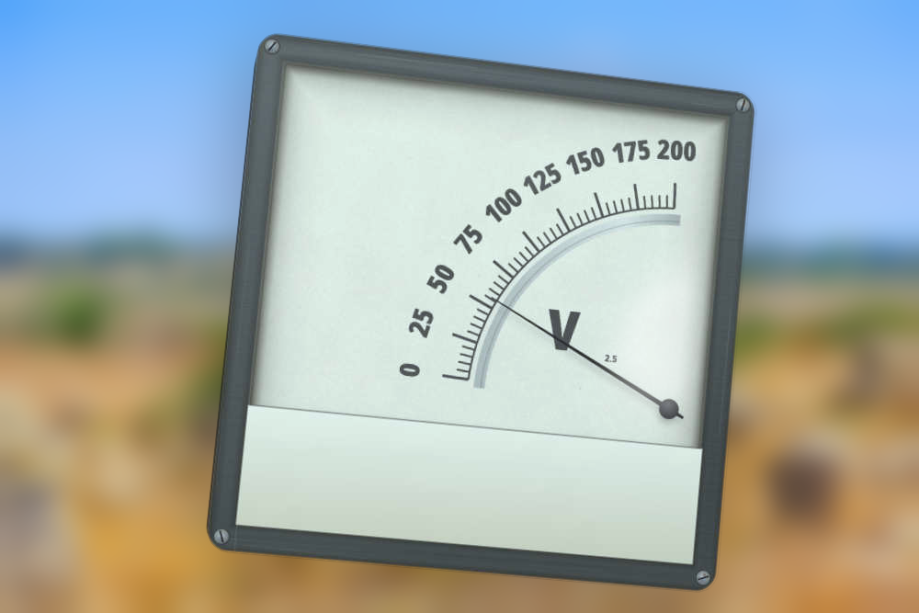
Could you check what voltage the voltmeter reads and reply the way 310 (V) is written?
55 (V)
